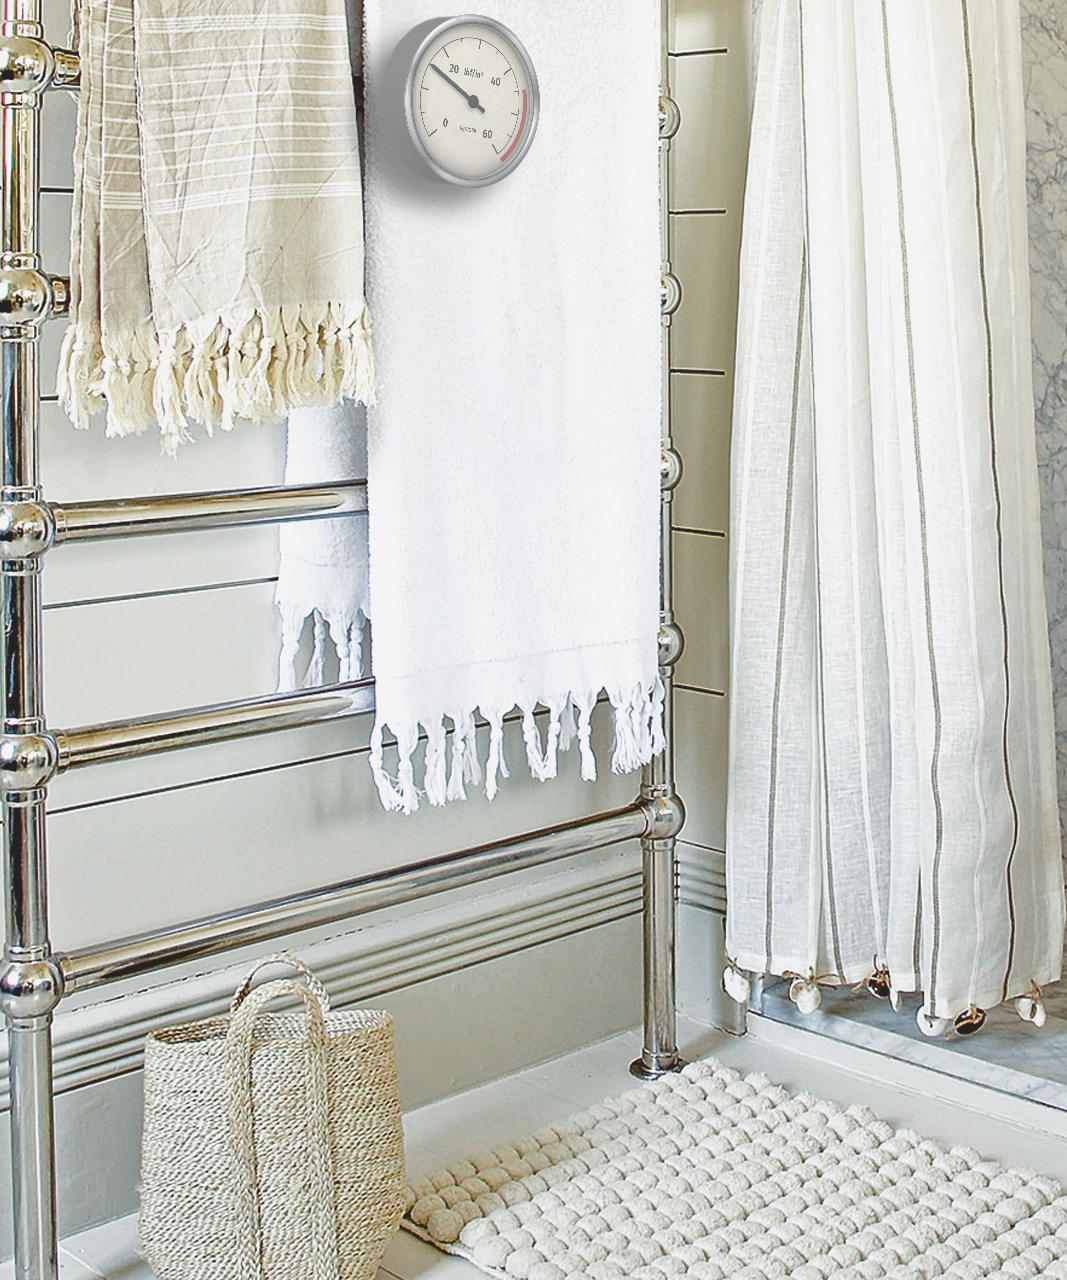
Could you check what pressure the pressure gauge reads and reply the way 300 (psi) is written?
15 (psi)
